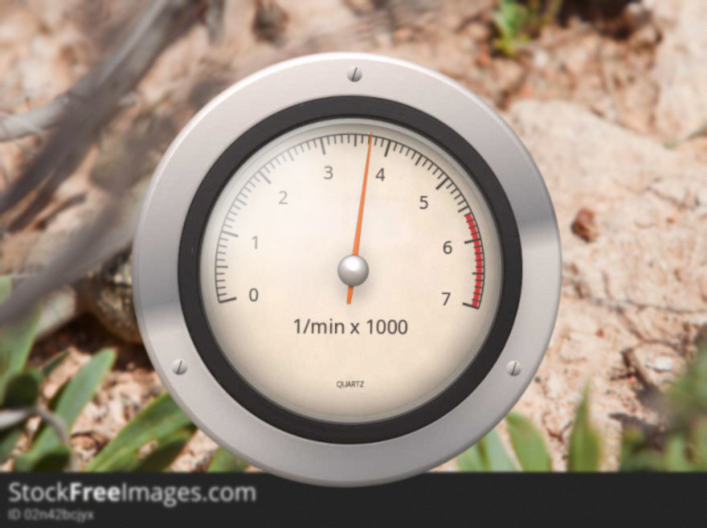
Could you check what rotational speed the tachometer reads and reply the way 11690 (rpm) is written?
3700 (rpm)
